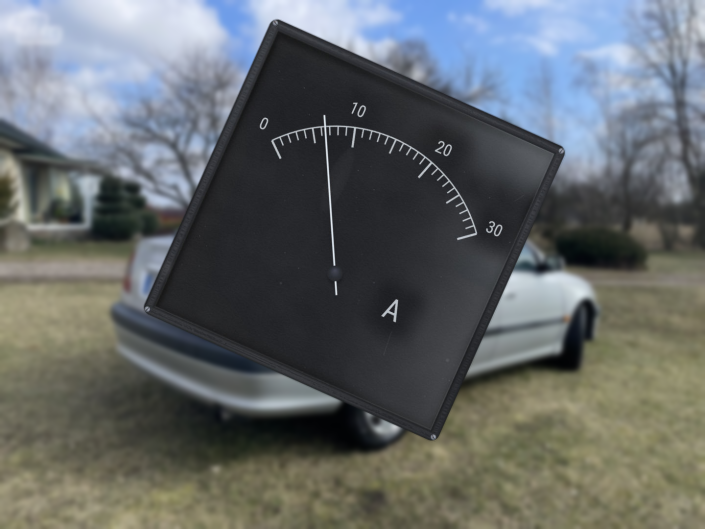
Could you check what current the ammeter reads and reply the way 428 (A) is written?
6.5 (A)
